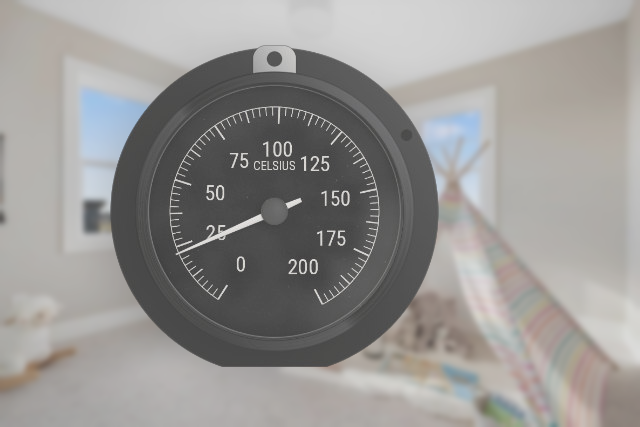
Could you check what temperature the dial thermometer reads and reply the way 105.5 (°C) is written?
22.5 (°C)
